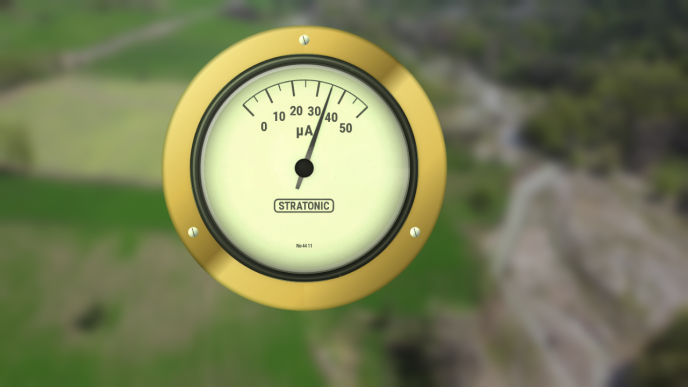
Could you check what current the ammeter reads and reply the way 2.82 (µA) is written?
35 (µA)
